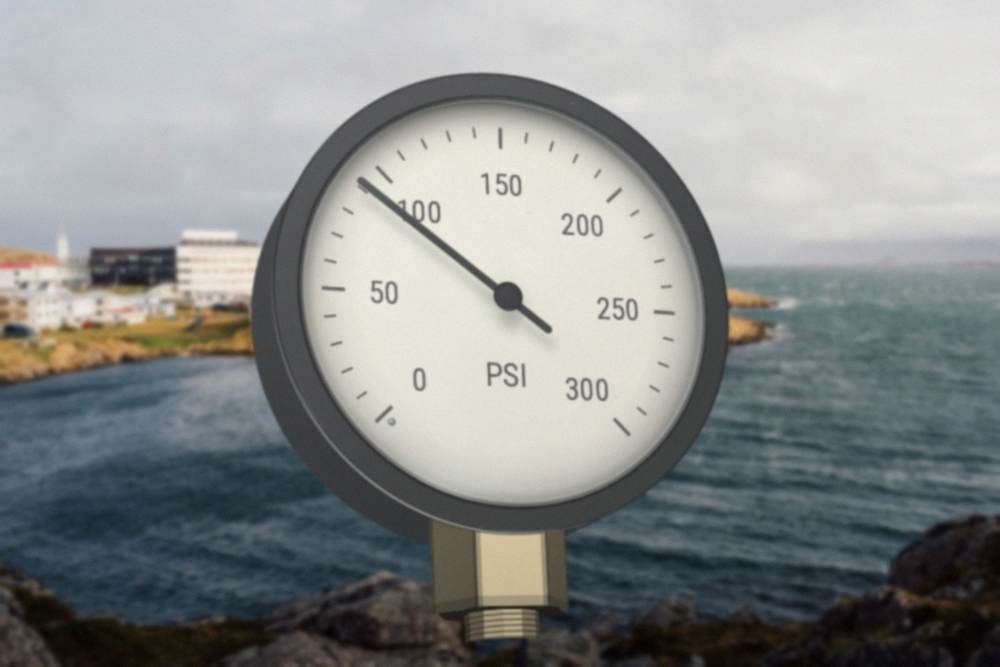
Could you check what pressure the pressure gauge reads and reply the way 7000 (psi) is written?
90 (psi)
